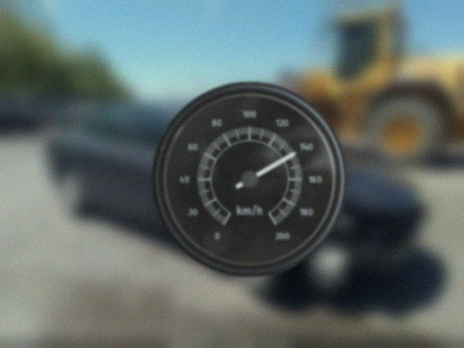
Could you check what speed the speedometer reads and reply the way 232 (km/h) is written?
140 (km/h)
